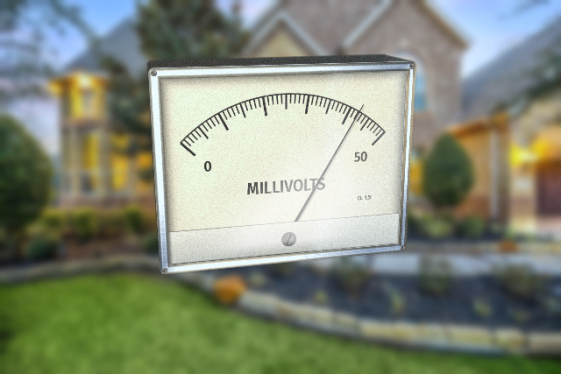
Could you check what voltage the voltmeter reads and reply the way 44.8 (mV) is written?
42 (mV)
